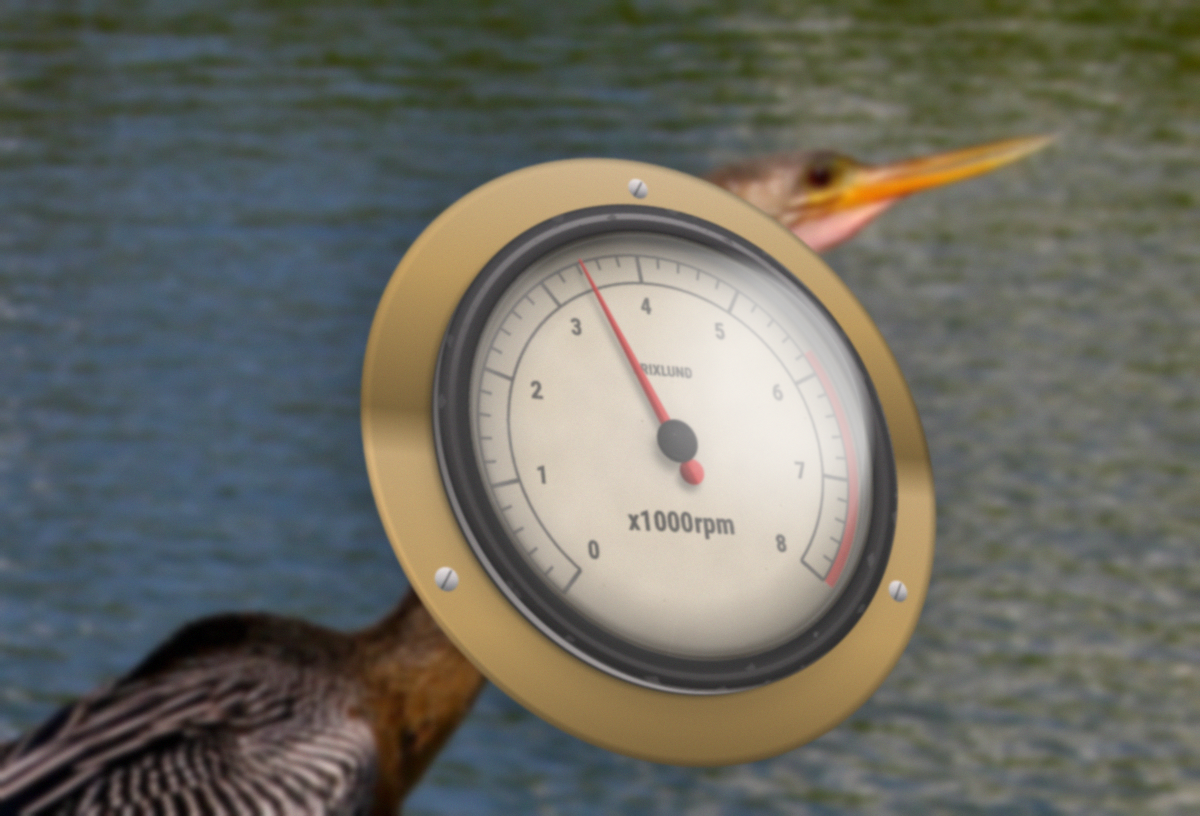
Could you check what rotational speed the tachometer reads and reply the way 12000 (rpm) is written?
3400 (rpm)
